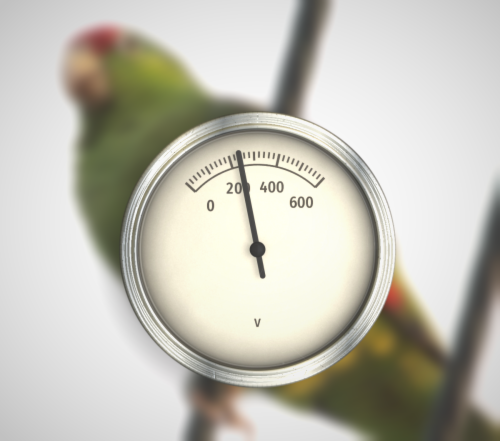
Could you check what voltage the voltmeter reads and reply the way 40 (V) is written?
240 (V)
